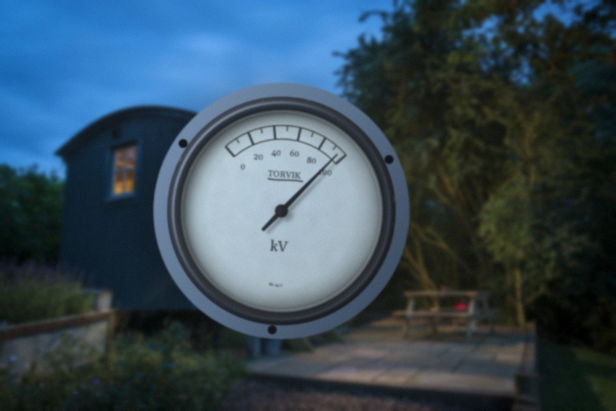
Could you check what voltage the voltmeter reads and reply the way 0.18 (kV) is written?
95 (kV)
